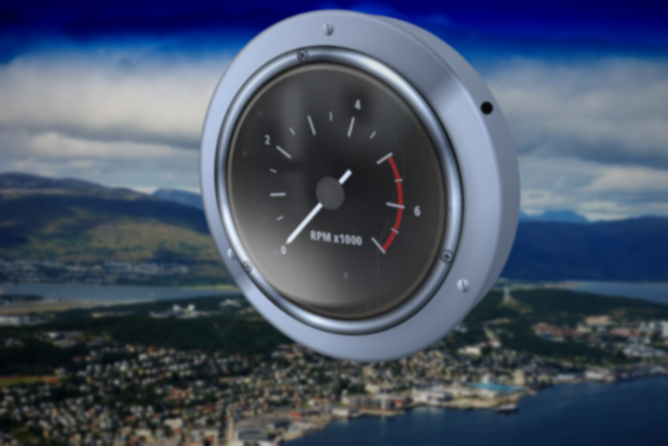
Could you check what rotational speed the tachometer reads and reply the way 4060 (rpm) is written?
0 (rpm)
